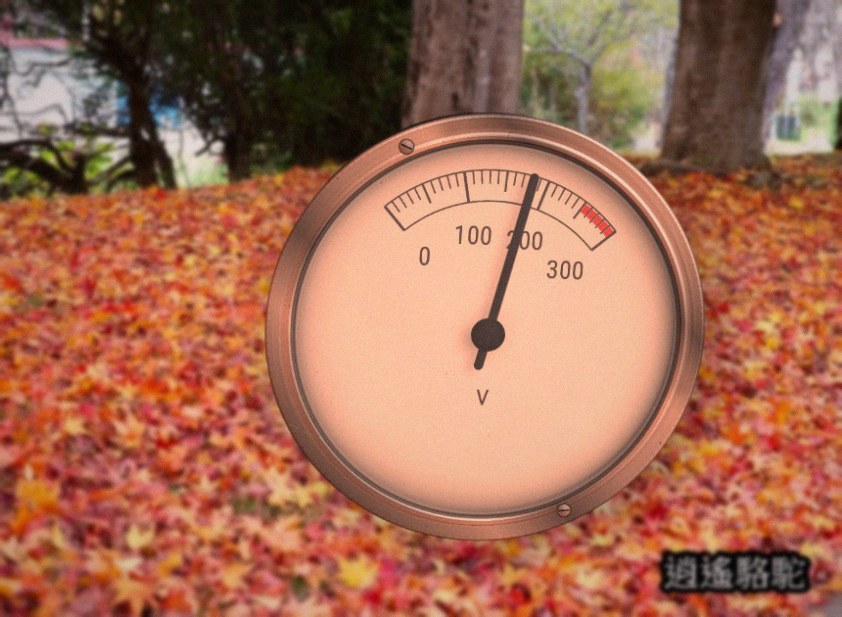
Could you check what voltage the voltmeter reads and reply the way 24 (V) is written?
180 (V)
